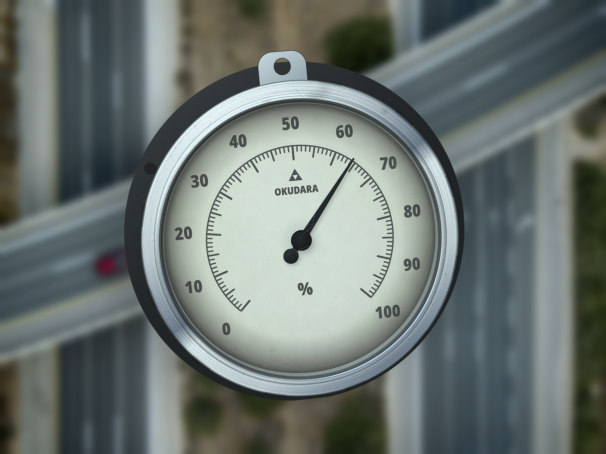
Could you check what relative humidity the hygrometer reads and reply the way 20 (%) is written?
64 (%)
